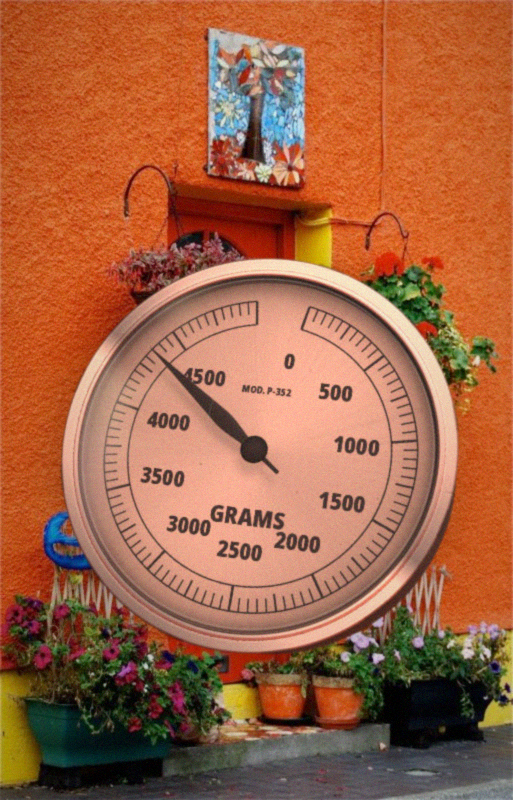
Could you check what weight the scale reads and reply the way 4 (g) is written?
4350 (g)
